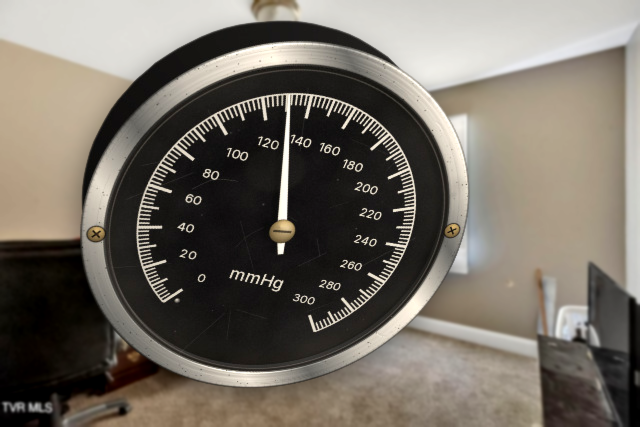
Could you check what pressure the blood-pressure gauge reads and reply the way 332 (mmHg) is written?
130 (mmHg)
